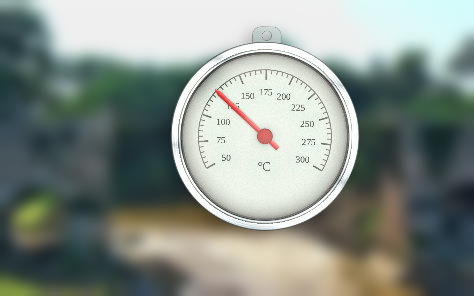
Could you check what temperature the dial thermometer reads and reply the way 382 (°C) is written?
125 (°C)
